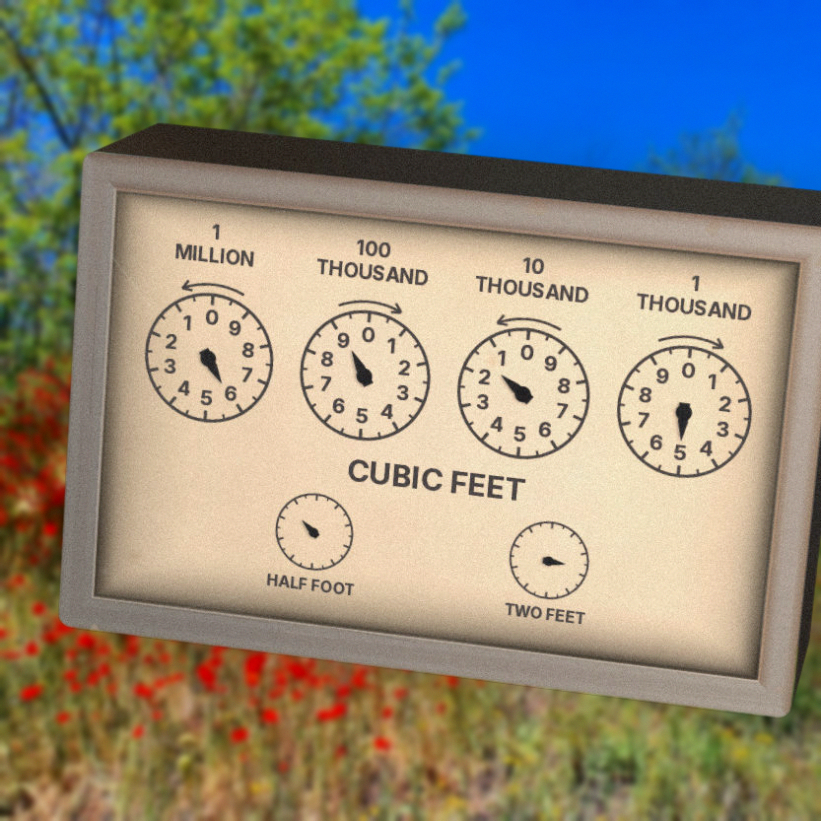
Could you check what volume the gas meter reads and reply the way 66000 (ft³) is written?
591500 (ft³)
